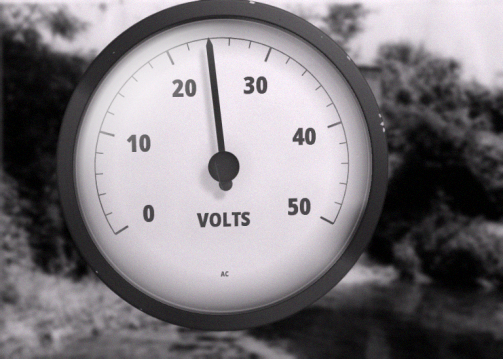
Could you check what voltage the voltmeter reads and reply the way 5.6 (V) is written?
24 (V)
